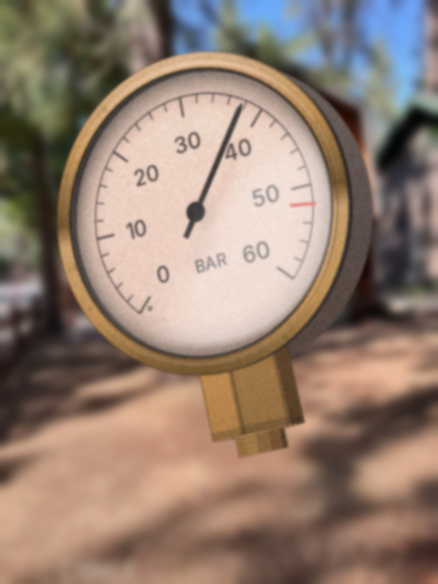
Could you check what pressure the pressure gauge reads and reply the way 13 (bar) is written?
38 (bar)
